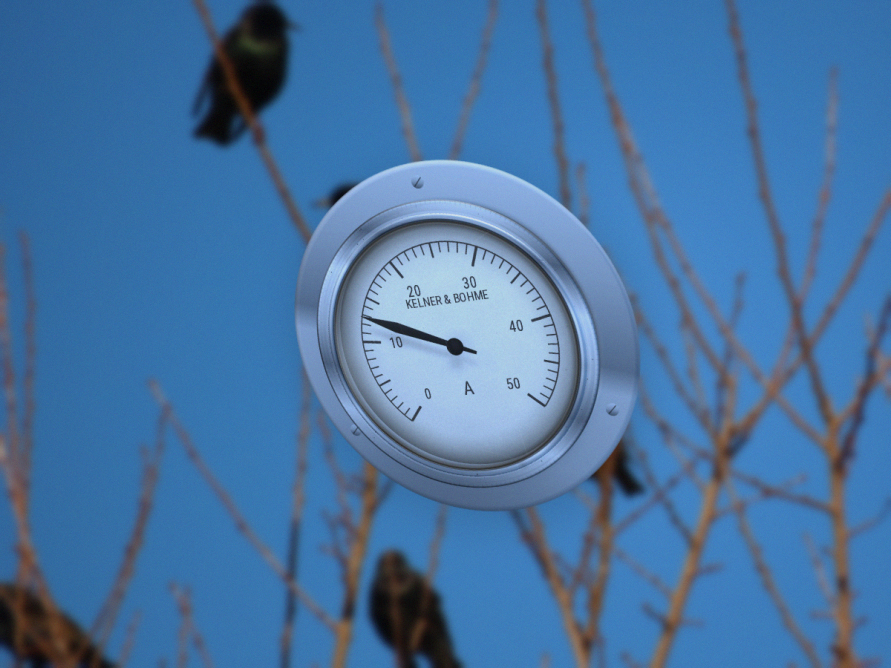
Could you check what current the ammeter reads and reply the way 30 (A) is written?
13 (A)
